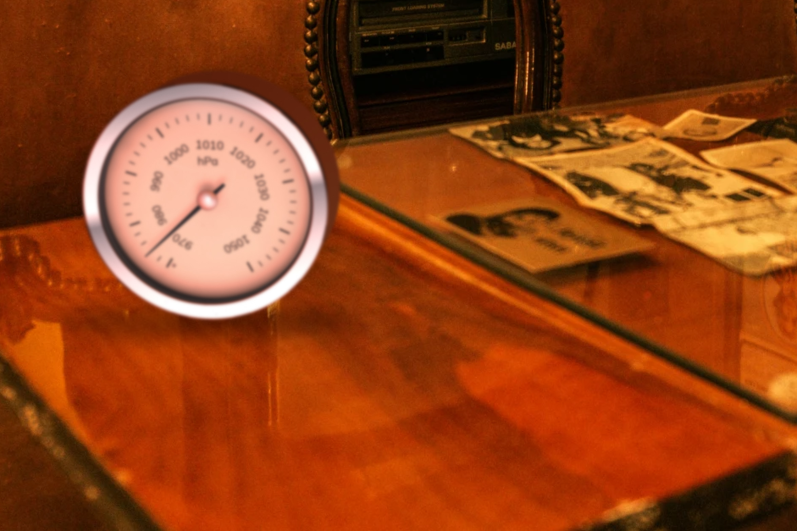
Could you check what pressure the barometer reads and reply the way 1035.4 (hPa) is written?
974 (hPa)
